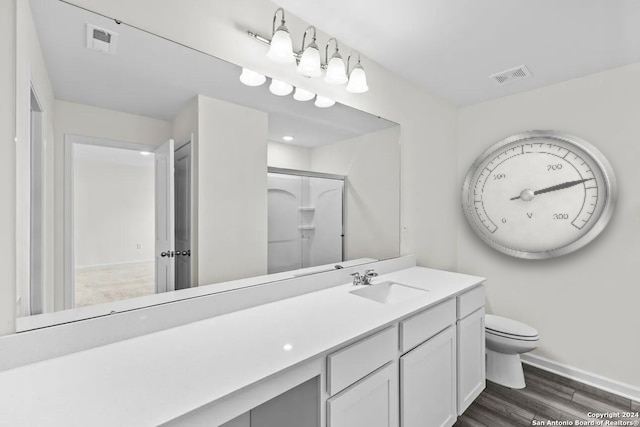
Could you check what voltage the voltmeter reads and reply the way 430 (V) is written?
240 (V)
